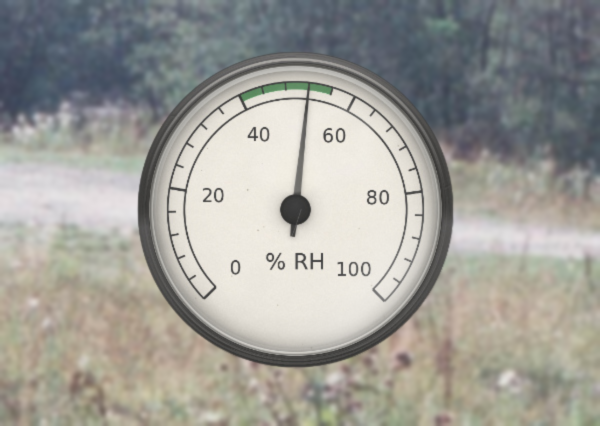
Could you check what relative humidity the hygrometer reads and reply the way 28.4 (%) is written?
52 (%)
